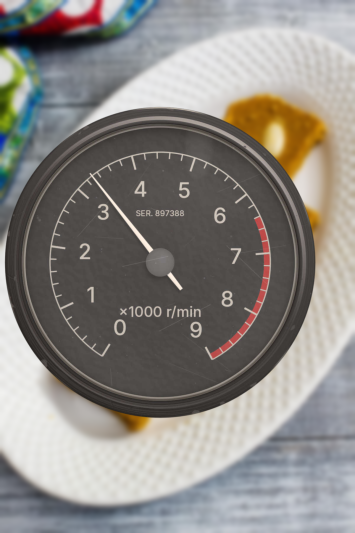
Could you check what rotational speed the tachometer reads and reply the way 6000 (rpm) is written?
3300 (rpm)
